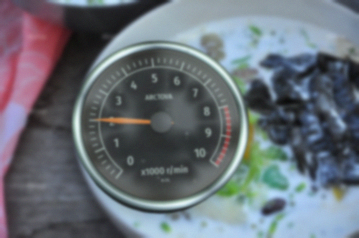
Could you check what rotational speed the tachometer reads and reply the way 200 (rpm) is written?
2000 (rpm)
